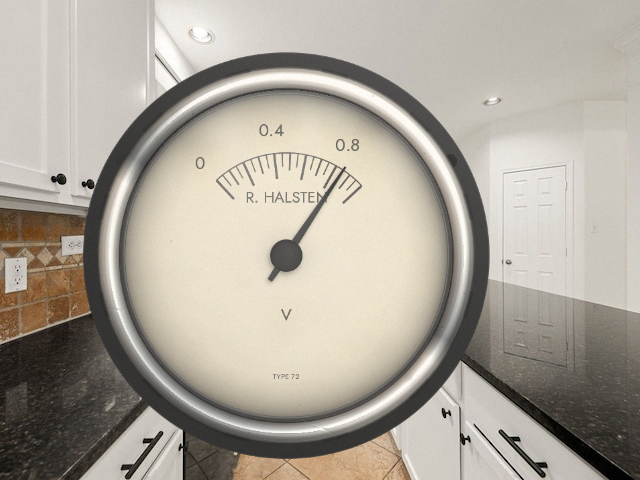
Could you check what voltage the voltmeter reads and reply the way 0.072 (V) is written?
0.85 (V)
